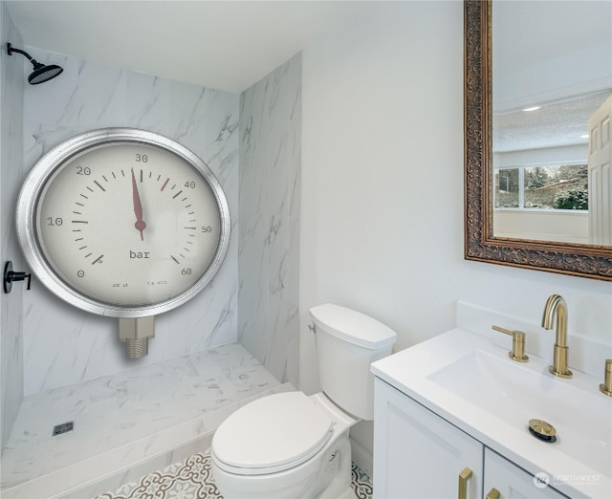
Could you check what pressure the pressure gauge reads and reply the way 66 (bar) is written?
28 (bar)
